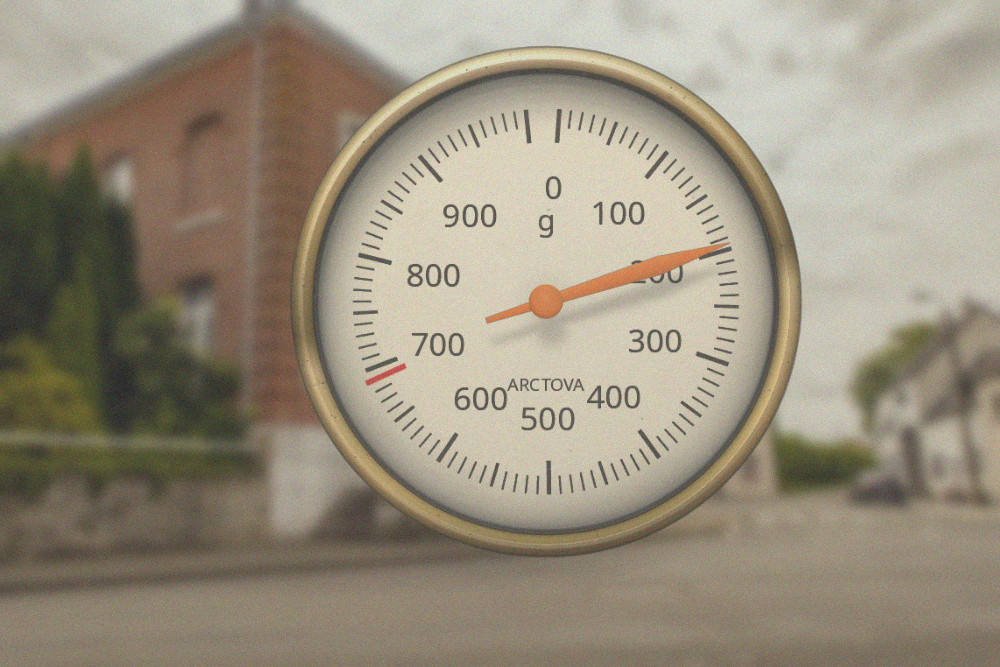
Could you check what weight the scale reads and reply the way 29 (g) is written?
195 (g)
